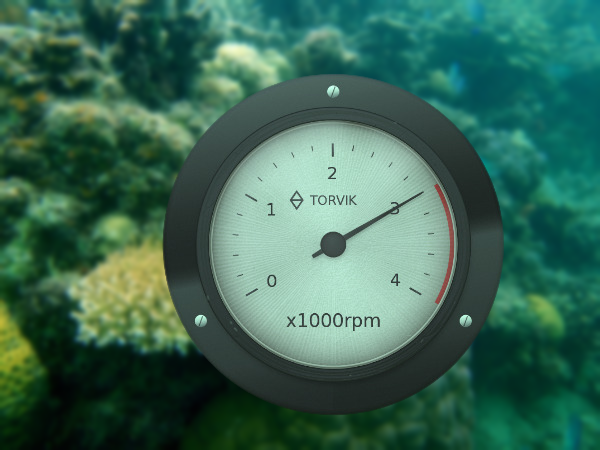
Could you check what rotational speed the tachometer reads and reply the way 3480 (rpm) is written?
3000 (rpm)
